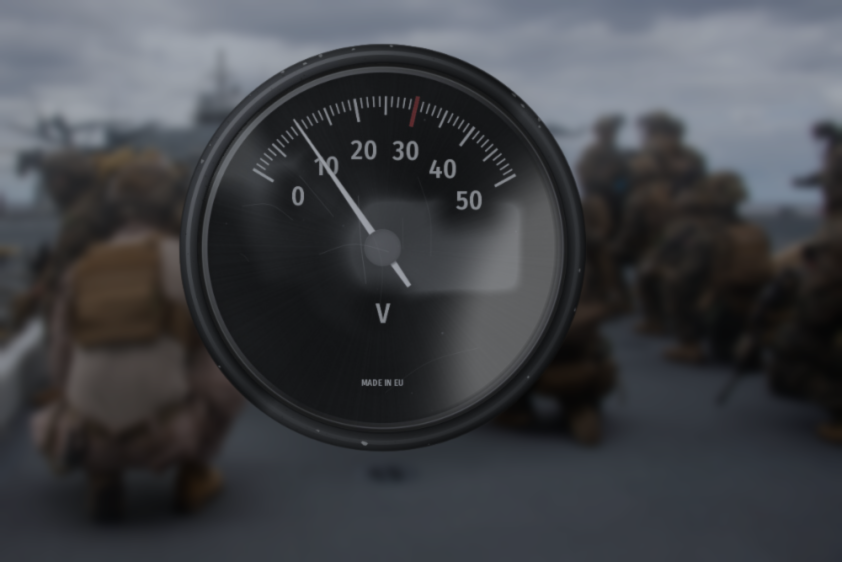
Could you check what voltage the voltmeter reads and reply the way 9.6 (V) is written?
10 (V)
